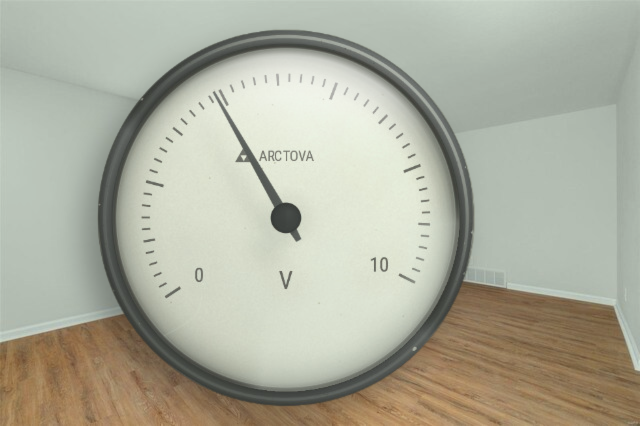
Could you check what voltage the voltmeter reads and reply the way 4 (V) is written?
3.9 (V)
